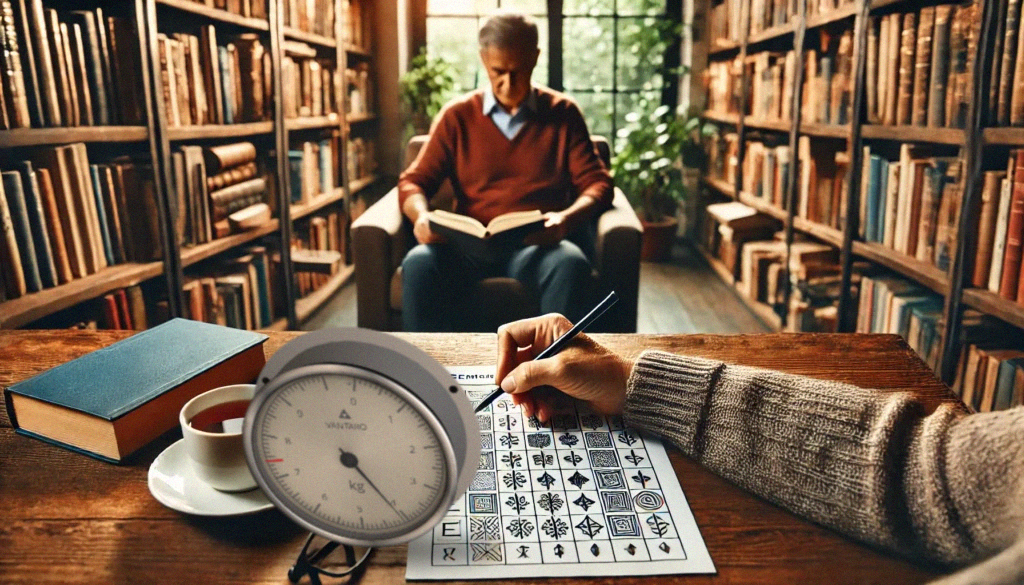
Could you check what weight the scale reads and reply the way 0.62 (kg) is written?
4 (kg)
